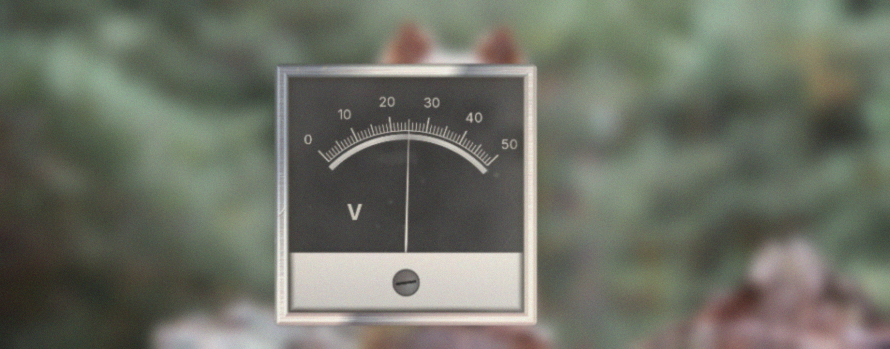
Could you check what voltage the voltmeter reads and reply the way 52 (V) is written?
25 (V)
